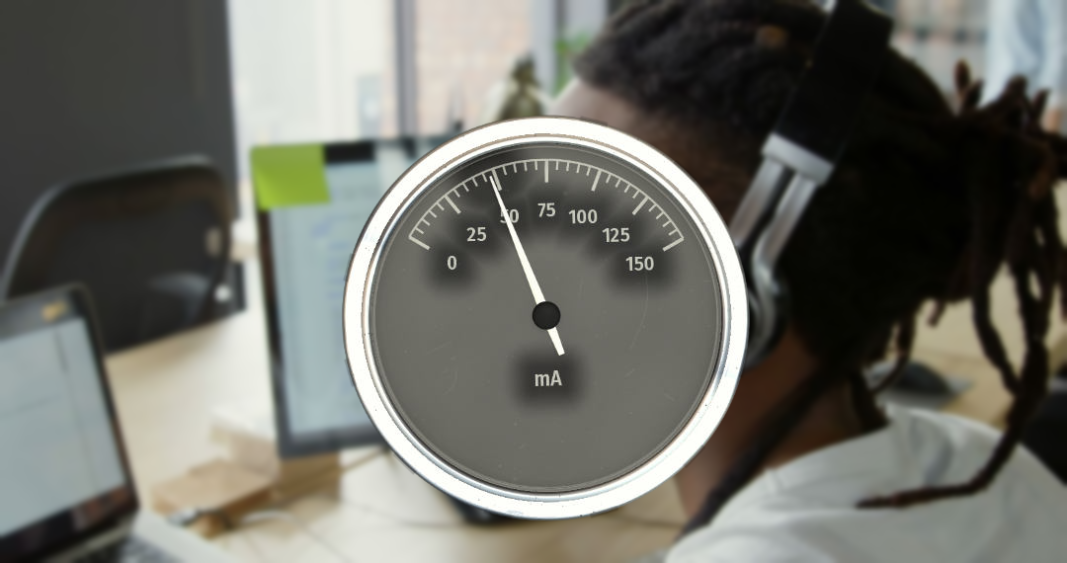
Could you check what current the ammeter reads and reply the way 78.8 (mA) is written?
47.5 (mA)
